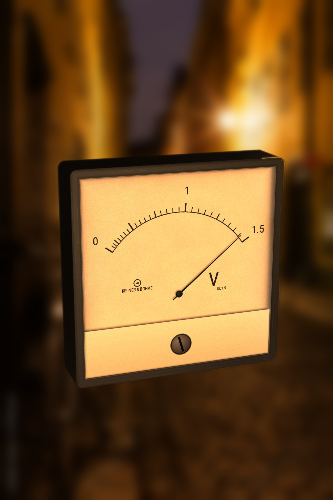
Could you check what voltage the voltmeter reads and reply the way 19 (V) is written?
1.45 (V)
